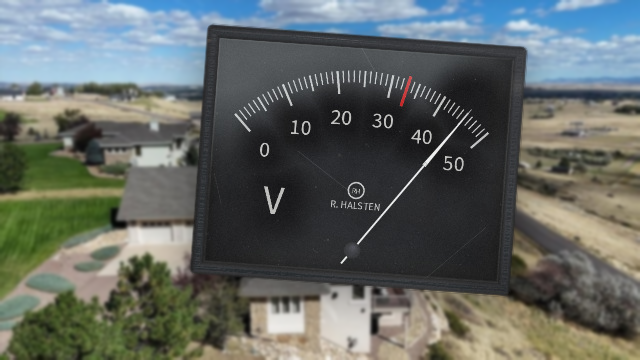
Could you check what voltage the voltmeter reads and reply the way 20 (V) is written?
45 (V)
